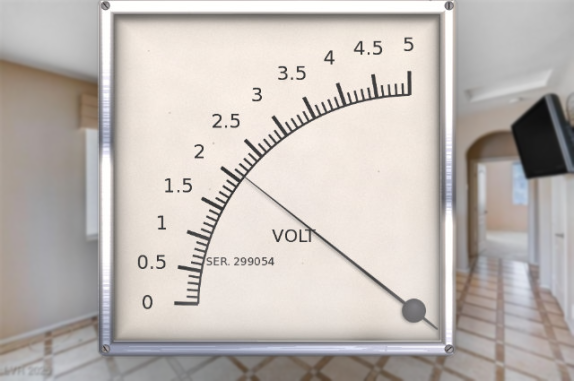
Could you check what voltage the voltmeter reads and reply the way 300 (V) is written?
2.1 (V)
